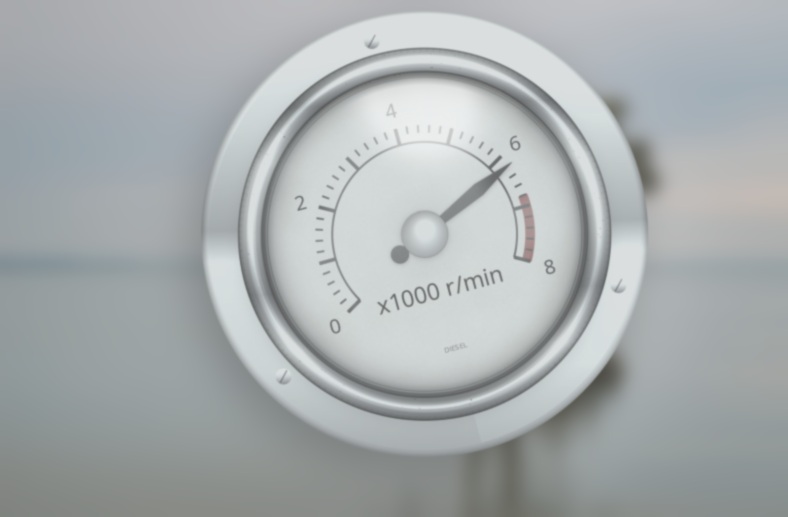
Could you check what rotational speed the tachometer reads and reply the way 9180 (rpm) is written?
6200 (rpm)
